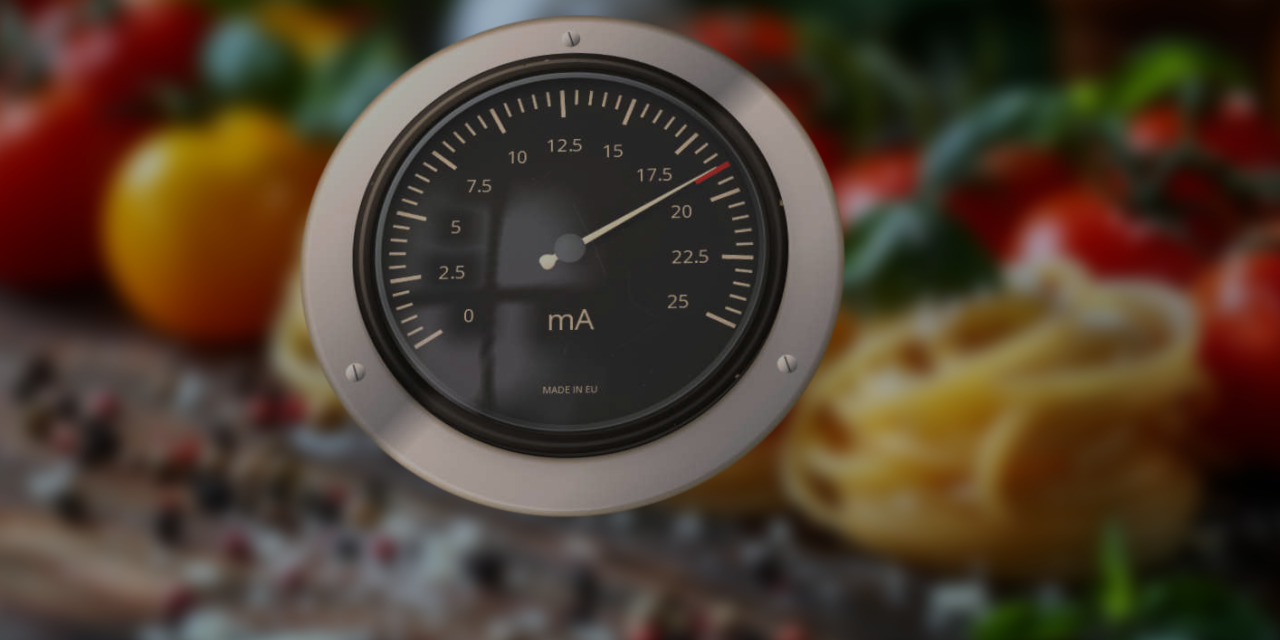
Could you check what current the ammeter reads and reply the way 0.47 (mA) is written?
19 (mA)
